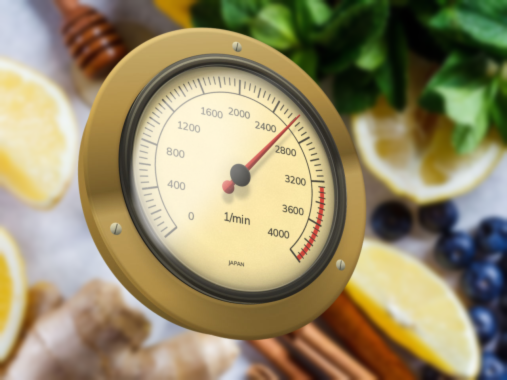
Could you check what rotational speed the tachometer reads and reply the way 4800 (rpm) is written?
2600 (rpm)
